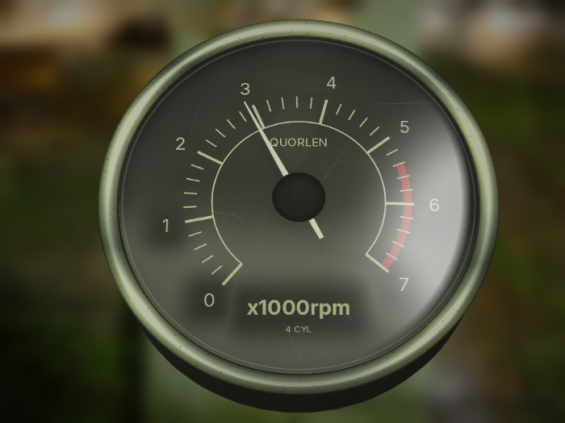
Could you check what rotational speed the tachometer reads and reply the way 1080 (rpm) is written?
2900 (rpm)
